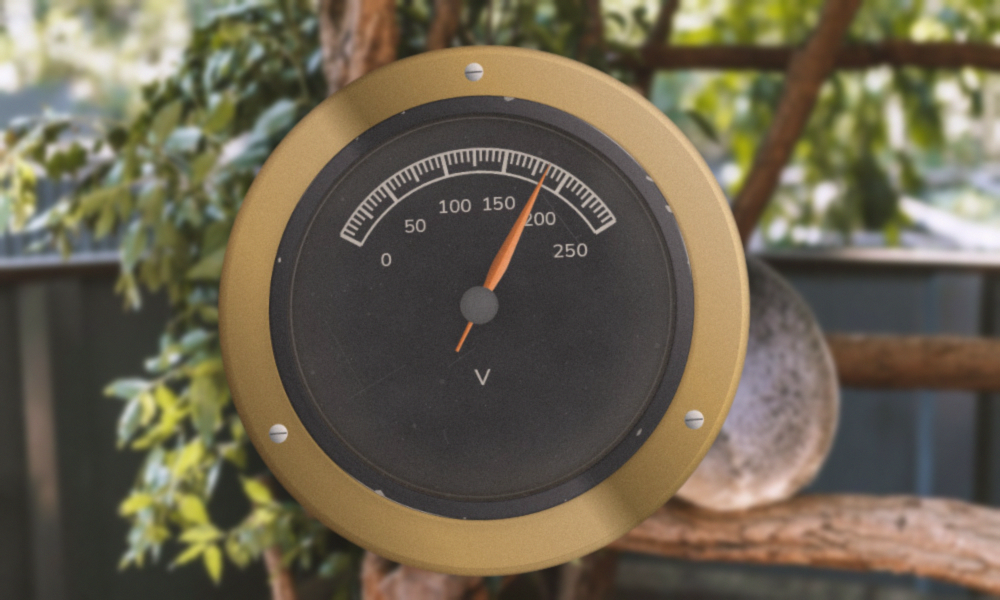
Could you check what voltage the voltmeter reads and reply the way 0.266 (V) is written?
185 (V)
